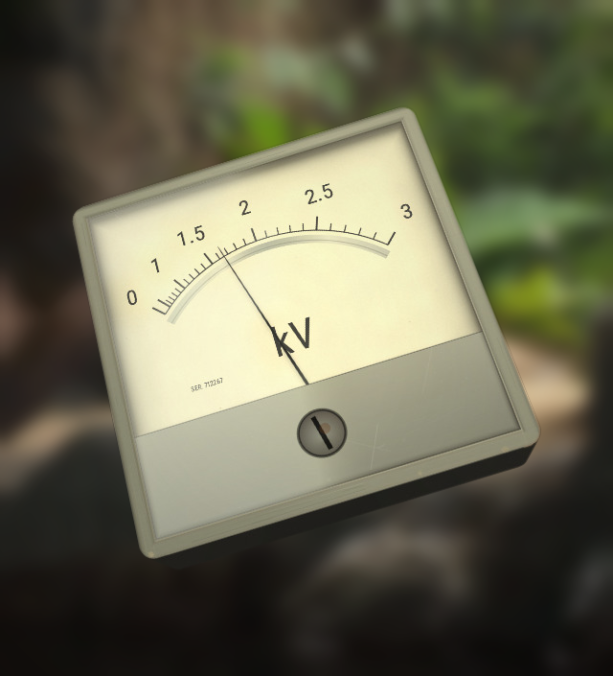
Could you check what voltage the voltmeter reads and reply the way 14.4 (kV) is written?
1.65 (kV)
